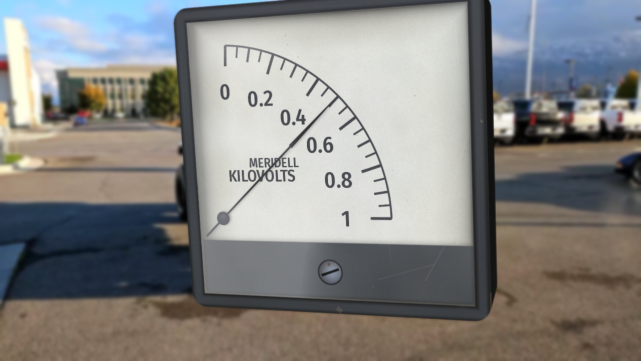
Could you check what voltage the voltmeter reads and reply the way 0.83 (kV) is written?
0.5 (kV)
